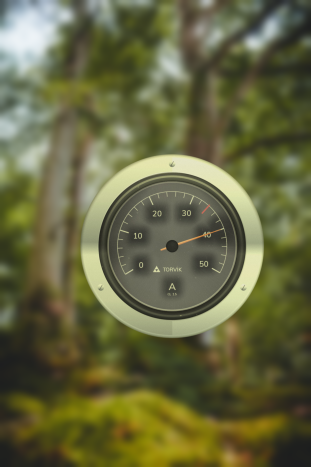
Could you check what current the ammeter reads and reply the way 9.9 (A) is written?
40 (A)
